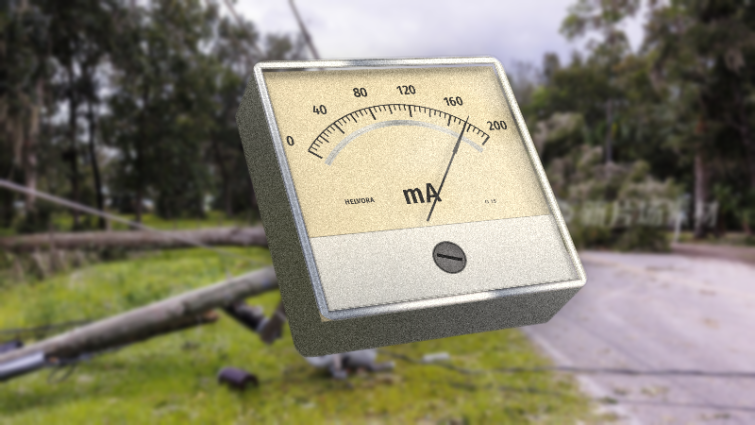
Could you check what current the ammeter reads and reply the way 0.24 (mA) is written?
175 (mA)
